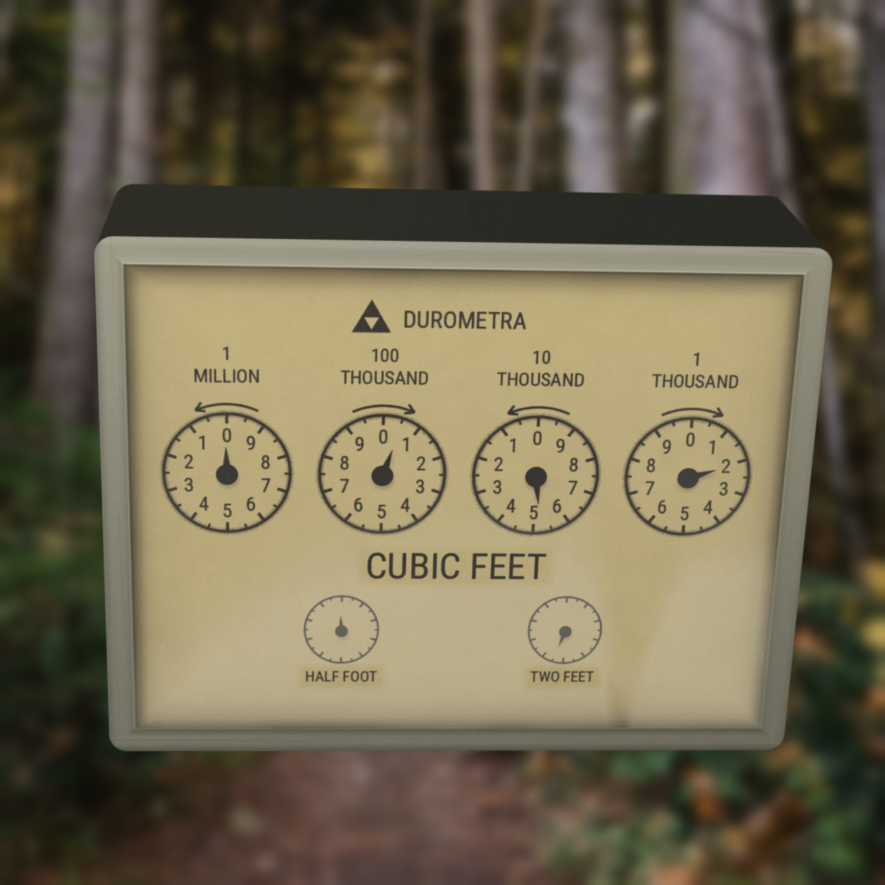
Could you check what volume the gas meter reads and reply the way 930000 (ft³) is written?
5200 (ft³)
